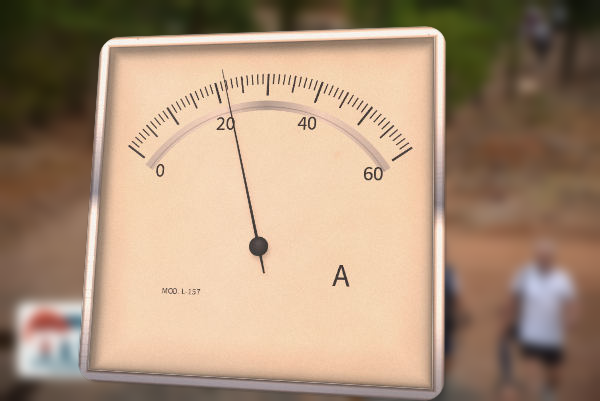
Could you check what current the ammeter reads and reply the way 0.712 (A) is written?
22 (A)
